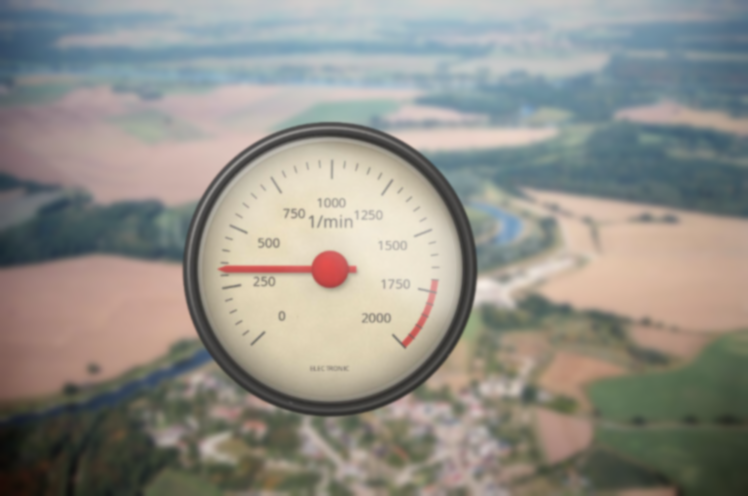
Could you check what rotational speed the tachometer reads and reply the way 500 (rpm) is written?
325 (rpm)
